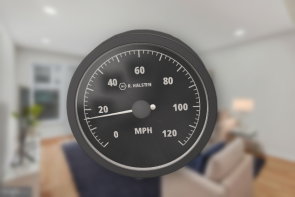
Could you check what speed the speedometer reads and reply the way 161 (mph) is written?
16 (mph)
